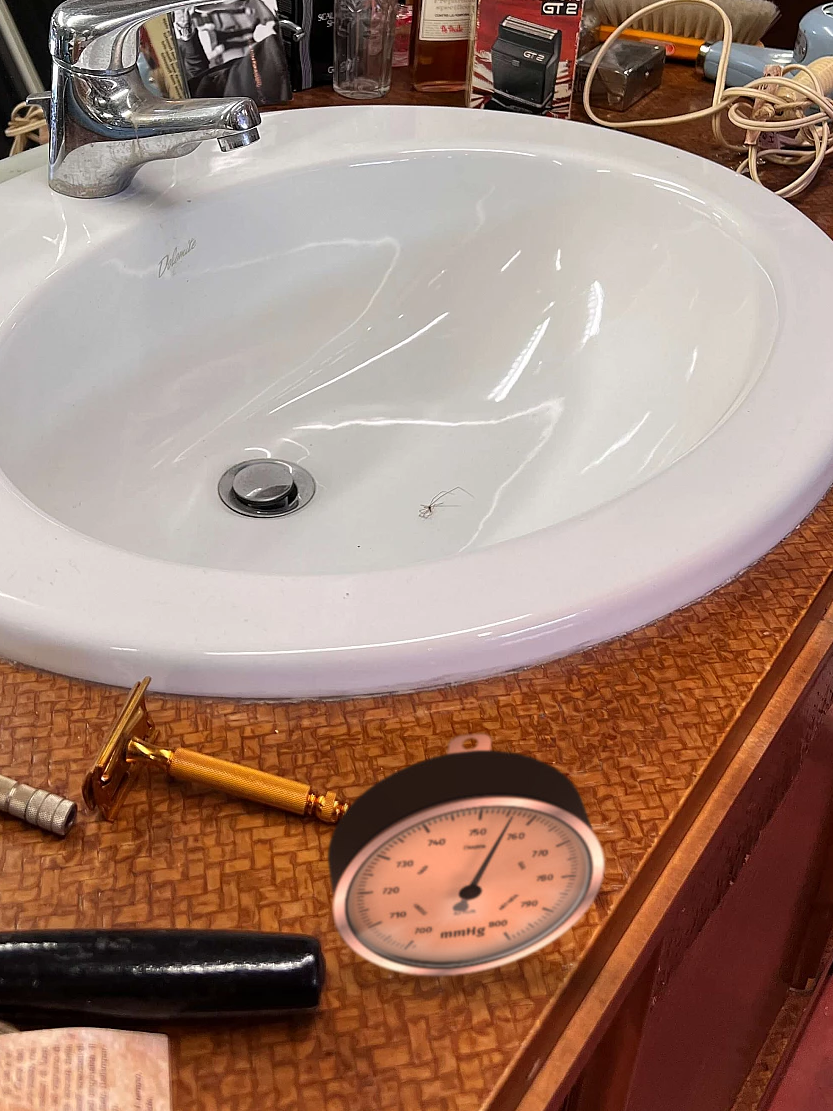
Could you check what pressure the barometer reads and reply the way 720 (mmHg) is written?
755 (mmHg)
